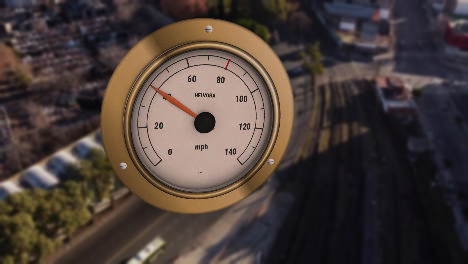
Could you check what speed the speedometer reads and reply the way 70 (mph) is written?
40 (mph)
